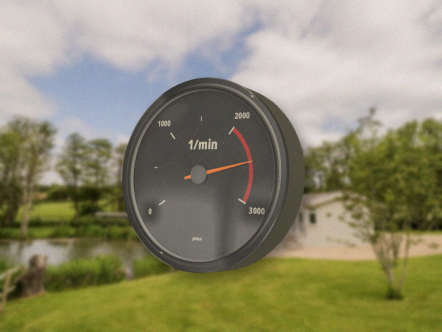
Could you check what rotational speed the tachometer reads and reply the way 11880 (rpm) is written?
2500 (rpm)
